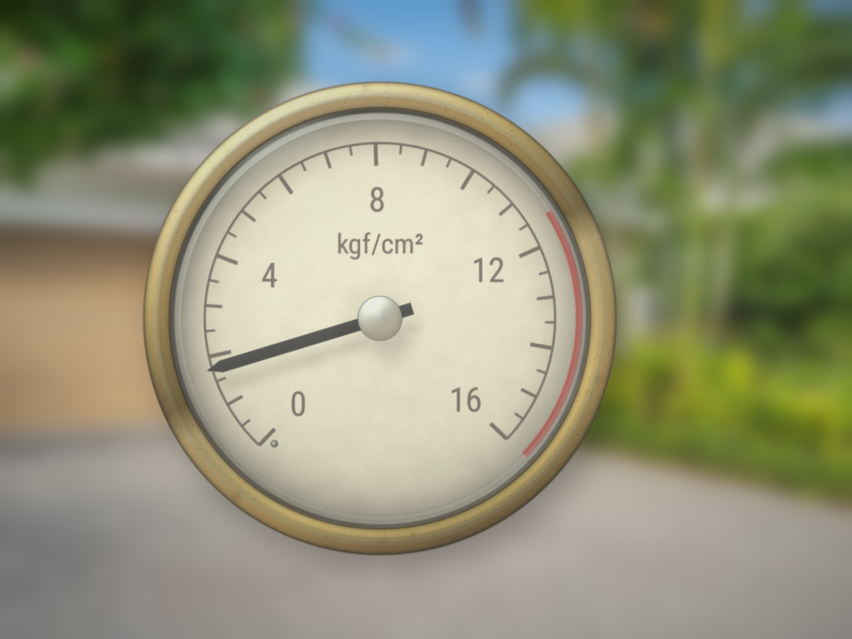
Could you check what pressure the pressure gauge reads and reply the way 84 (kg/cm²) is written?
1.75 (kg/cm²)
